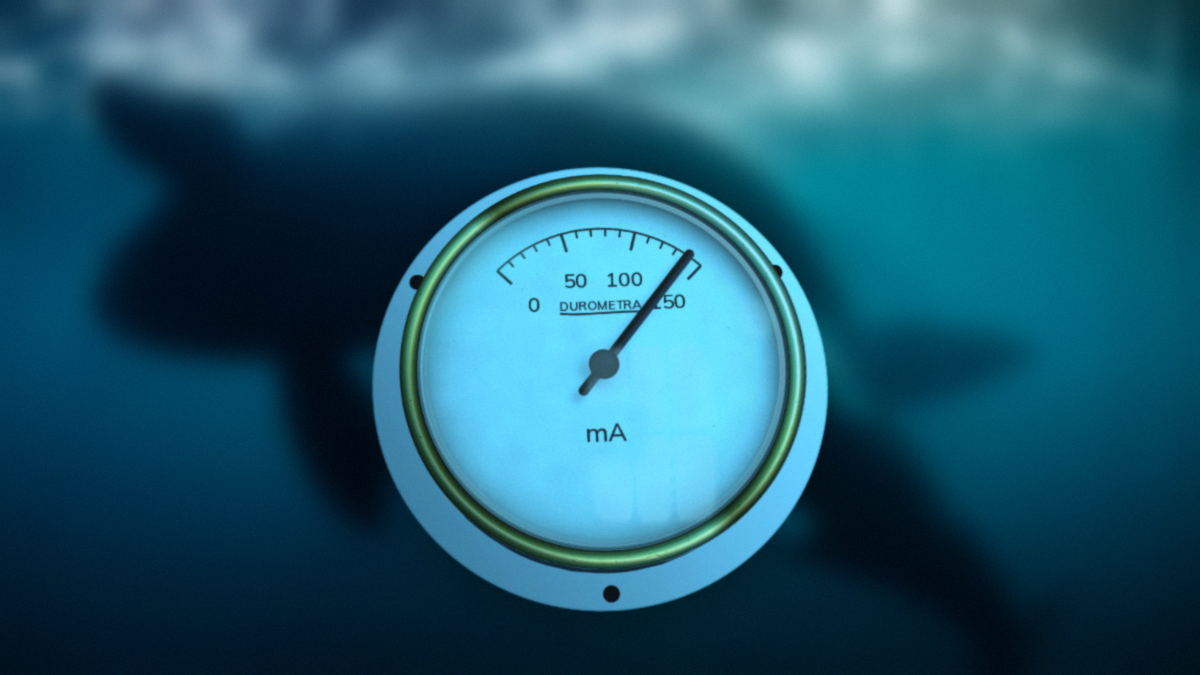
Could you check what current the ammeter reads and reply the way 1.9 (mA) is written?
140 (mA)
